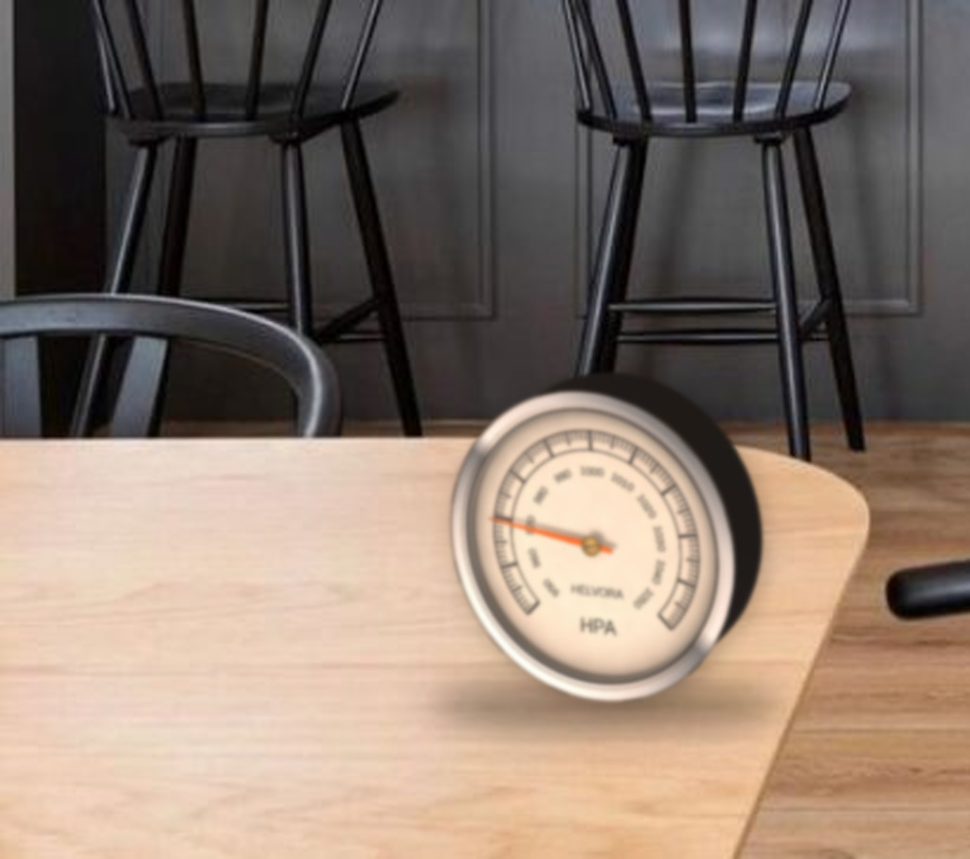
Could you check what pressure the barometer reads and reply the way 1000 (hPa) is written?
970 (hPa)
